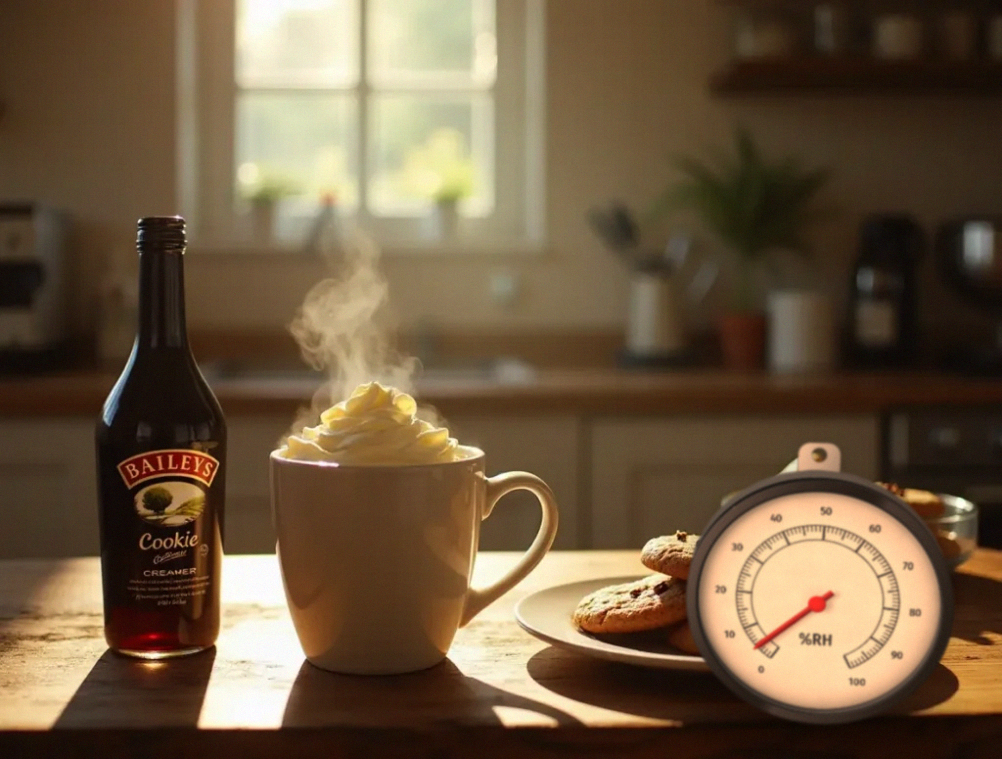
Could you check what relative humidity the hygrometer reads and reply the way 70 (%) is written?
5 (%)
